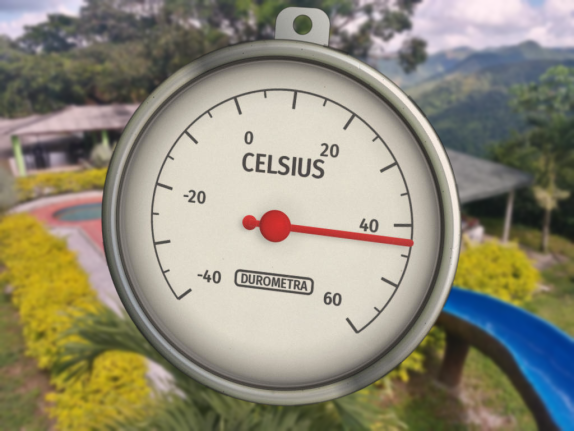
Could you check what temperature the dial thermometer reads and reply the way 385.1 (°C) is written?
42.5 (°C)
